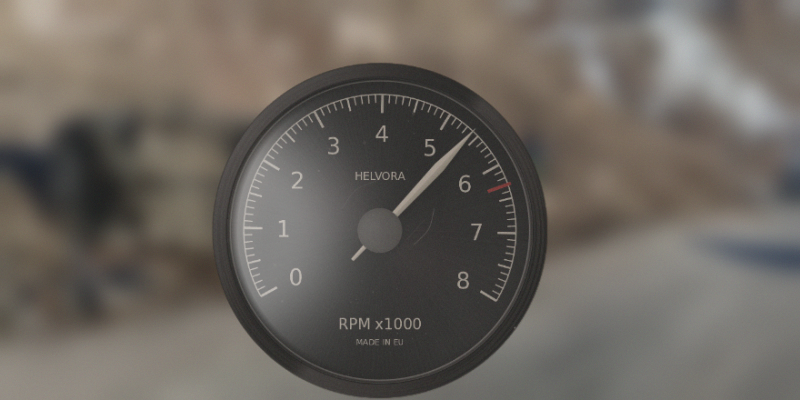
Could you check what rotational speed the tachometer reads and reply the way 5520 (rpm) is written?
5400 (rpm)
